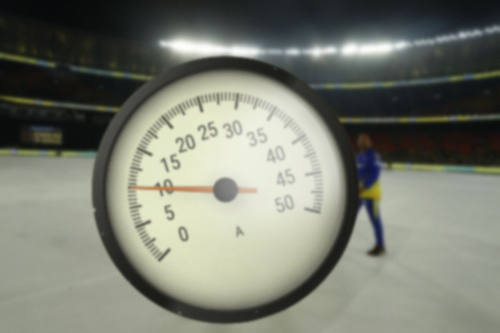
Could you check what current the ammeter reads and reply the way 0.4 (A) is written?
10 (A)
